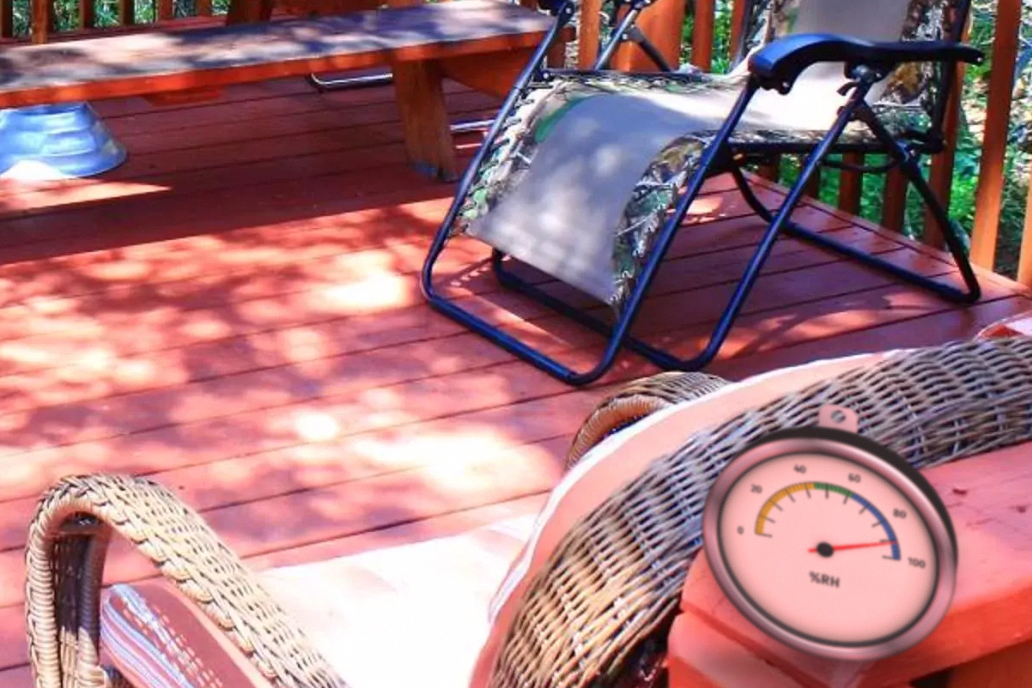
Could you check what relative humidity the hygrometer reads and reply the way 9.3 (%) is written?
90 (%)
